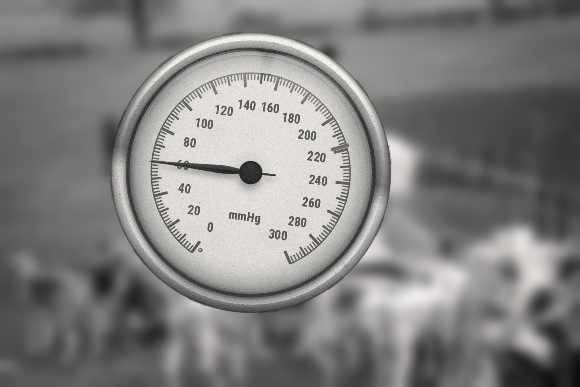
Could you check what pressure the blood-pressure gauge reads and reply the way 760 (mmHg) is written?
60 (mmHg)
